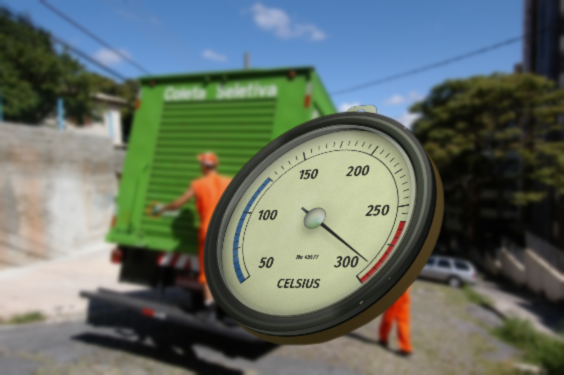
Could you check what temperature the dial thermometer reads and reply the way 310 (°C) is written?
290 (°C)
